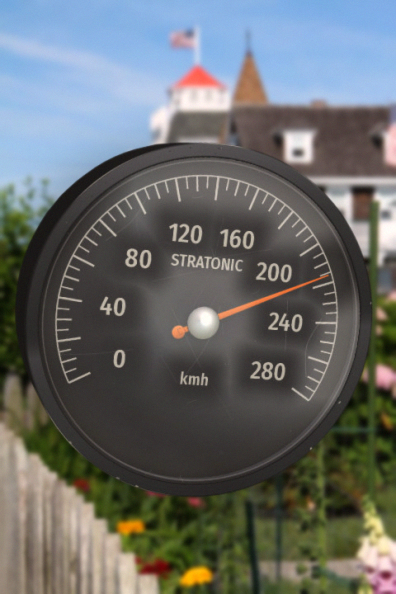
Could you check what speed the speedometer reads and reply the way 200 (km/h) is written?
215 (km/h)
